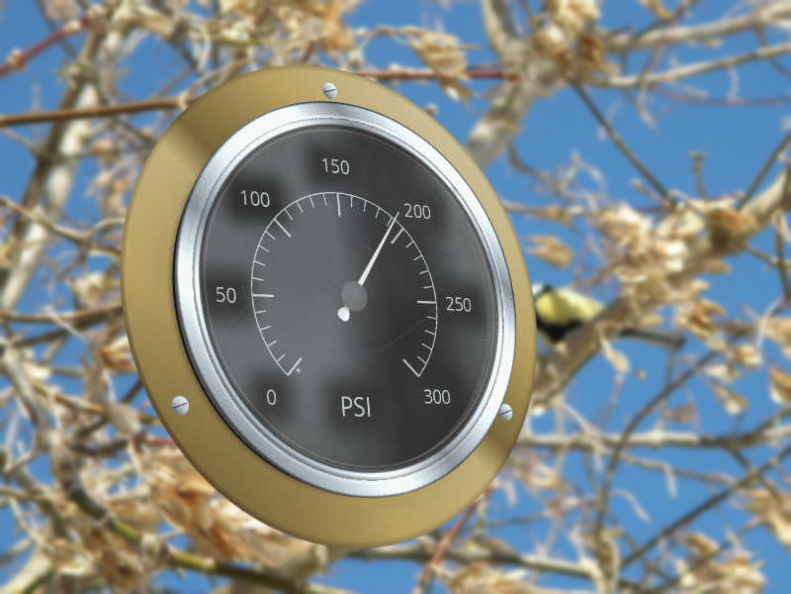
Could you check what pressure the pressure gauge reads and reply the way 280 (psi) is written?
190 (psi)
